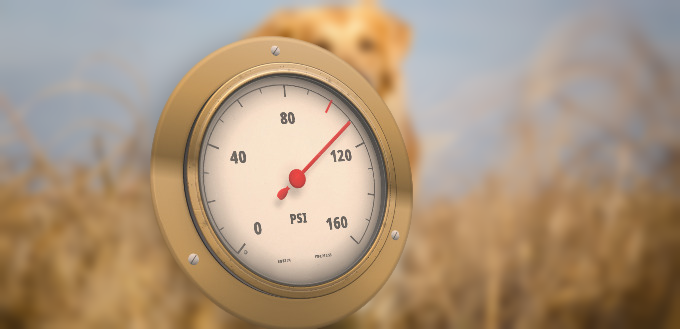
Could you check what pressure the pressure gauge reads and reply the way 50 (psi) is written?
110 (psi)
